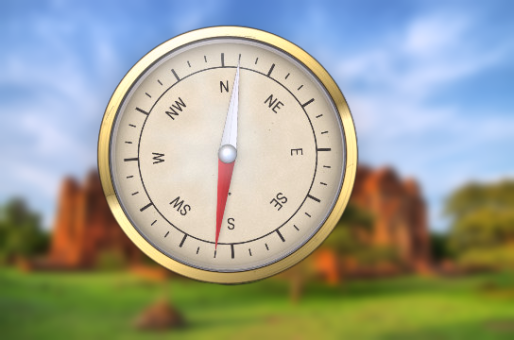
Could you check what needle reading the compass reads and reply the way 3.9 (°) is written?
190 (°)
